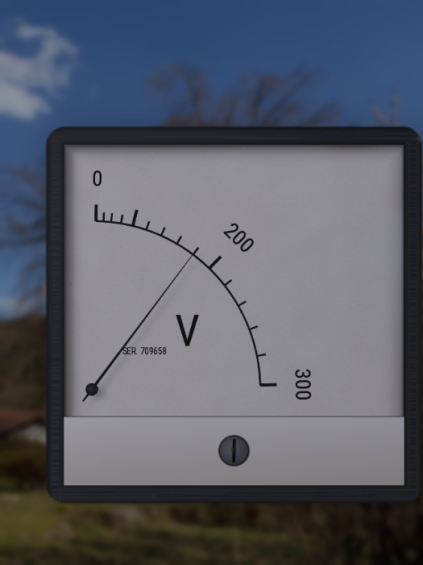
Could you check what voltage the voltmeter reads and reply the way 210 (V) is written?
180 (V)
